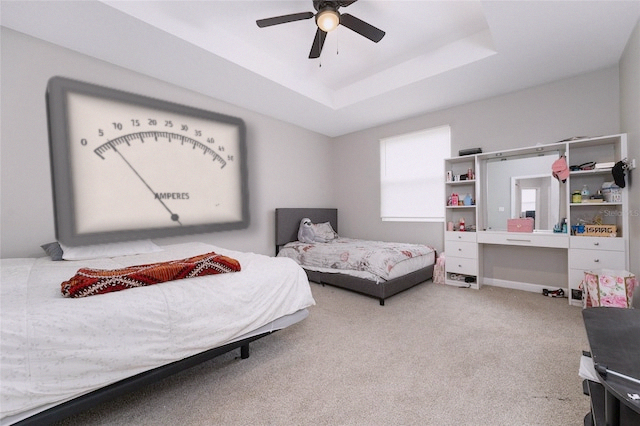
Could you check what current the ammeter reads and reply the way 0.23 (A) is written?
5 (A)
